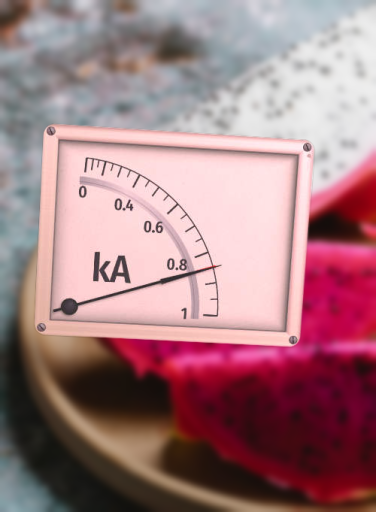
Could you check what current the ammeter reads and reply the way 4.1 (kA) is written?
0.85 (kA)
